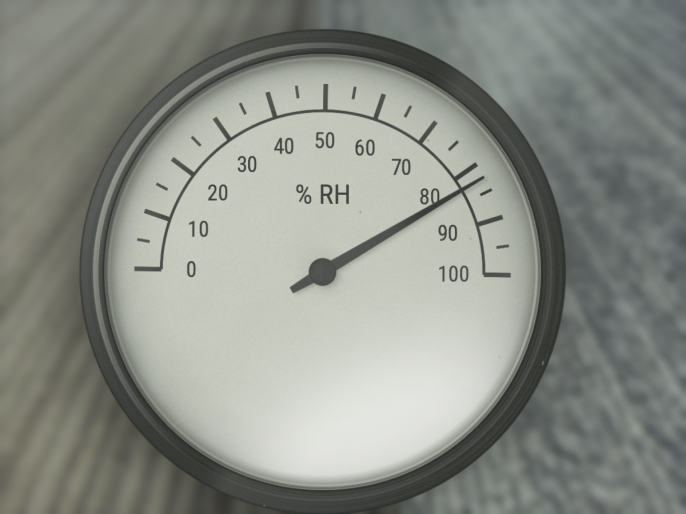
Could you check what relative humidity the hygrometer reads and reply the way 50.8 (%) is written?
82.5 (%)
